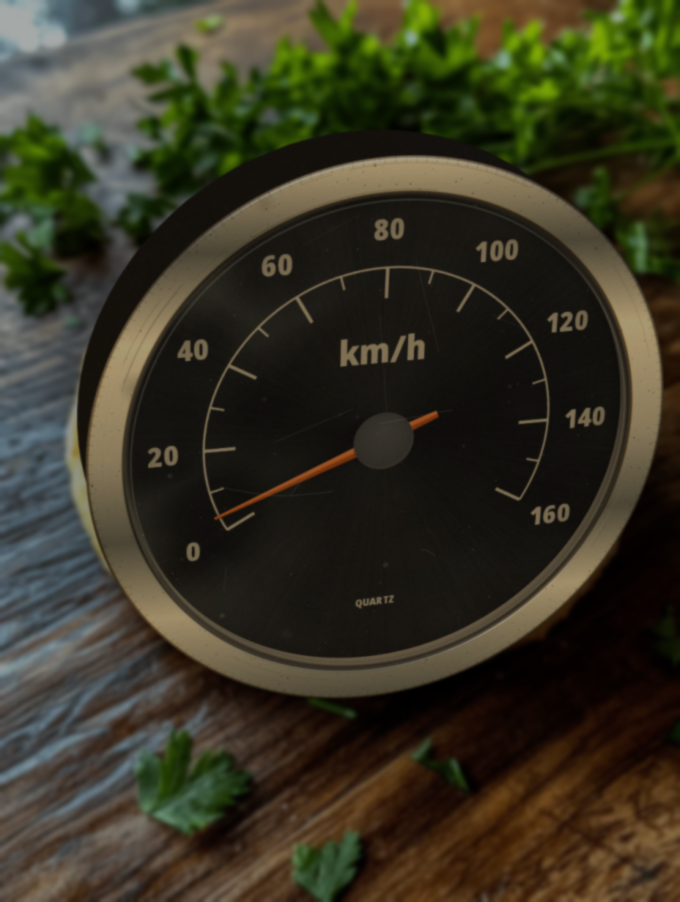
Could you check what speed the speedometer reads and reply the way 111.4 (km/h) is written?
5 (km/h)
